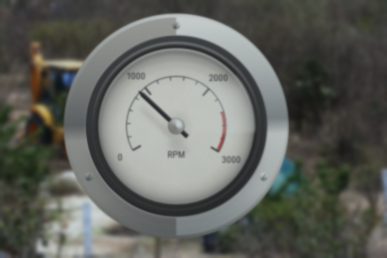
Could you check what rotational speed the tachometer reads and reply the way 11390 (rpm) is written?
900 (rpm)
